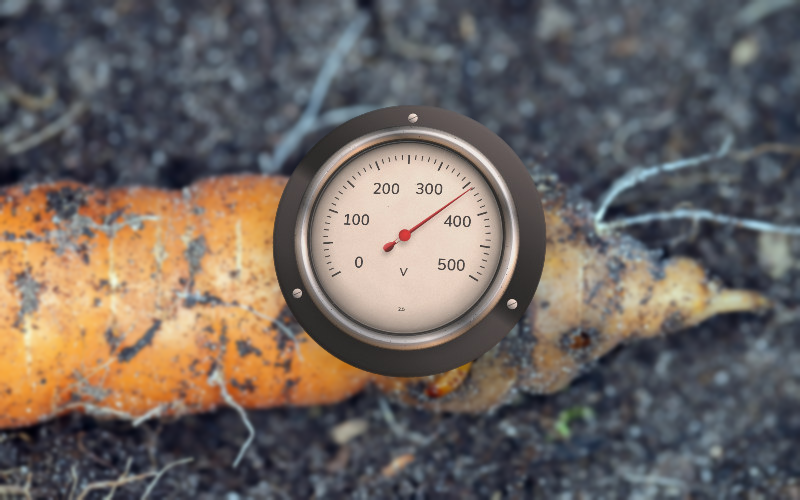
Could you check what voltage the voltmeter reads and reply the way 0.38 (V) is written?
360 (V)
